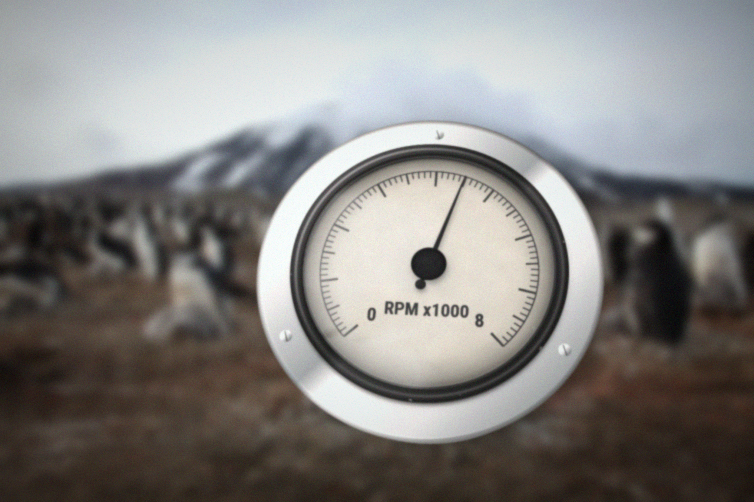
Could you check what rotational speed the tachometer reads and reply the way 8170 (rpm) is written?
4500 (rpm)
